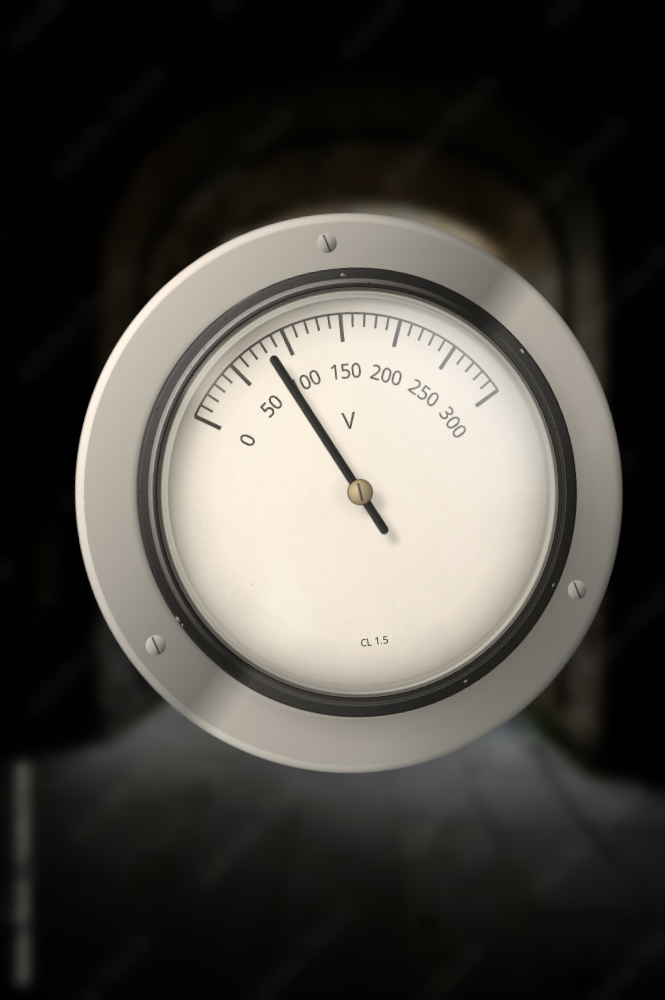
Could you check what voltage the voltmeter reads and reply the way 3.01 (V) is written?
80 (V)
